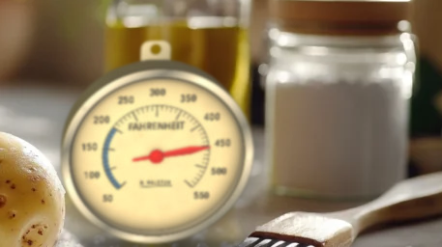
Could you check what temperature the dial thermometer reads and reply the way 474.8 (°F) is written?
450 (°F)
